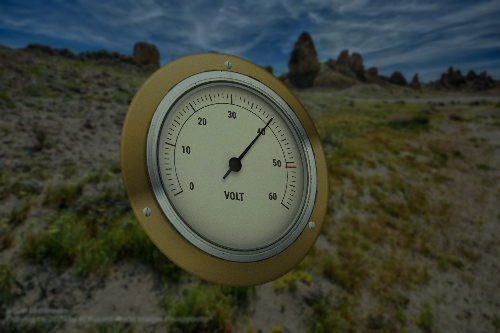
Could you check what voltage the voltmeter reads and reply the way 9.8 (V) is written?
40 (V)
